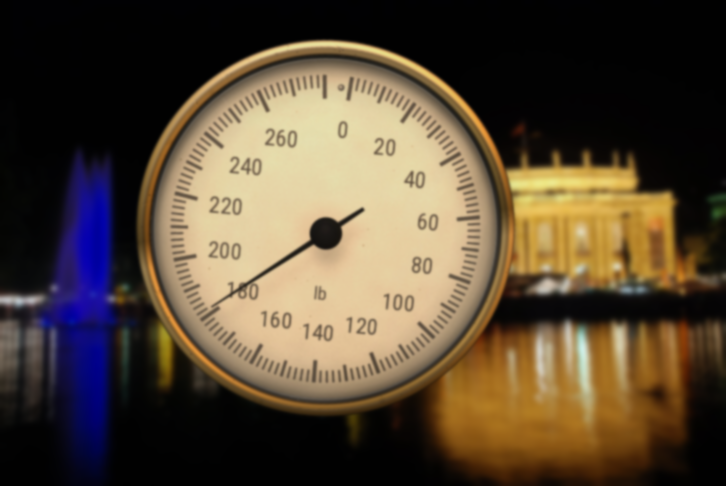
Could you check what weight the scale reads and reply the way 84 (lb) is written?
182 (lb)
